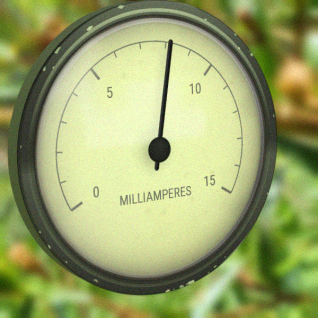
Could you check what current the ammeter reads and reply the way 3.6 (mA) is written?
8 (mA)
